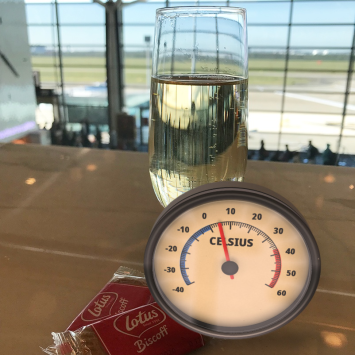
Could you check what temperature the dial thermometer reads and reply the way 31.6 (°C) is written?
5 (°C)
